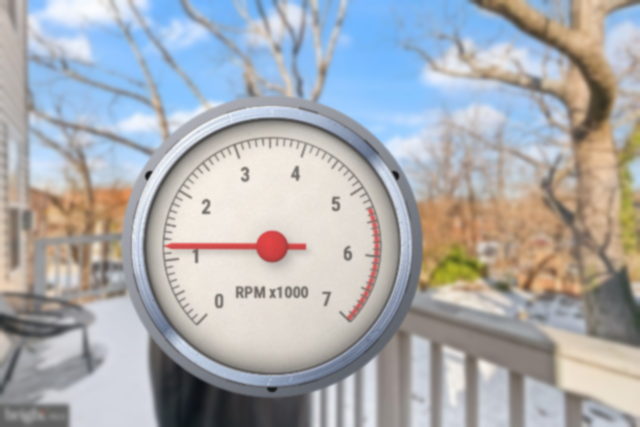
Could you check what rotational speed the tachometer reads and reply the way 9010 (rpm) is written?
1200 (rpm)
